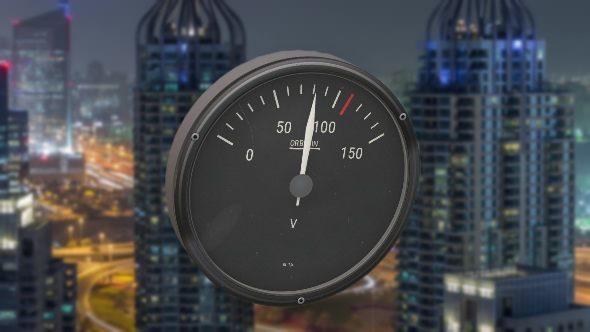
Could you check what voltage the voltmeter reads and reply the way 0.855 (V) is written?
80 (V)
